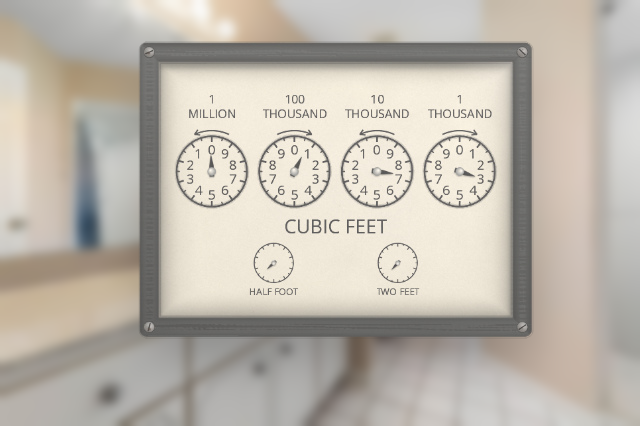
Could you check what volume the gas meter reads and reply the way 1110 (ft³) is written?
7300 (ft³)
